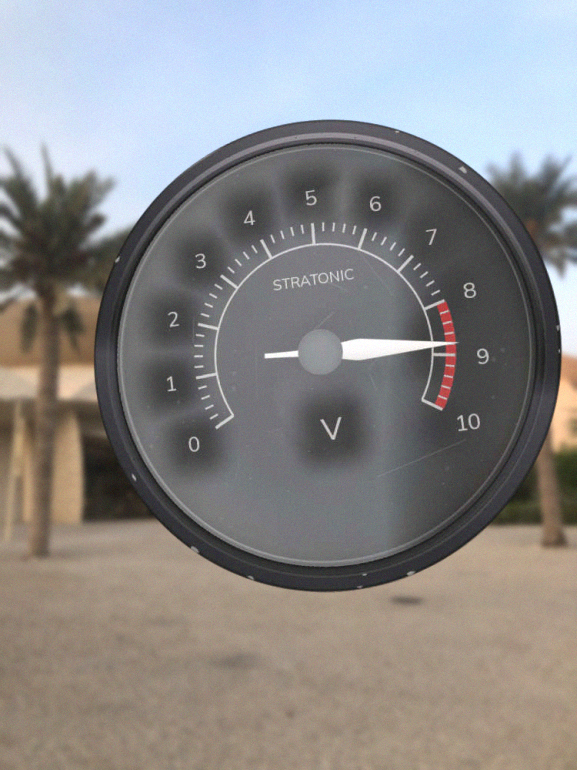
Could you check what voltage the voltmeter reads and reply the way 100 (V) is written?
8.8 (V)
